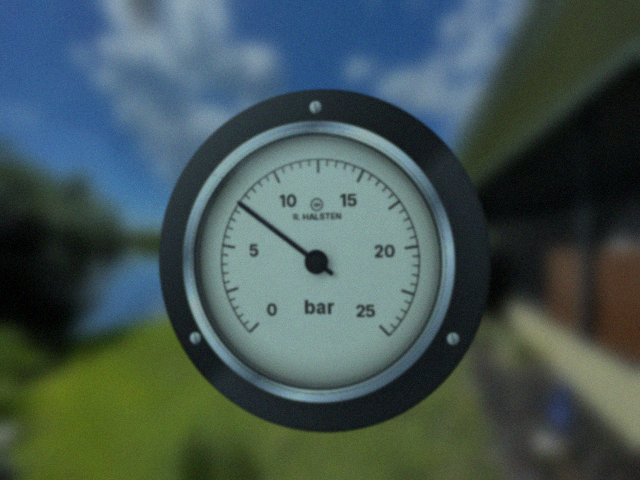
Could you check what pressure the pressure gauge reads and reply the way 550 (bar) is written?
7.5 (bar)
